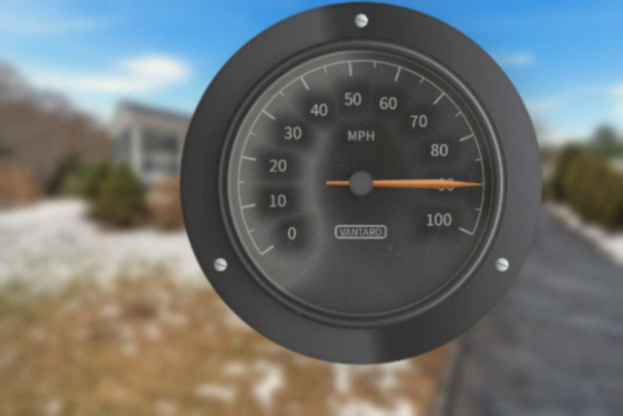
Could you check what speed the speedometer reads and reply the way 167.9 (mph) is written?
90 (mph)
